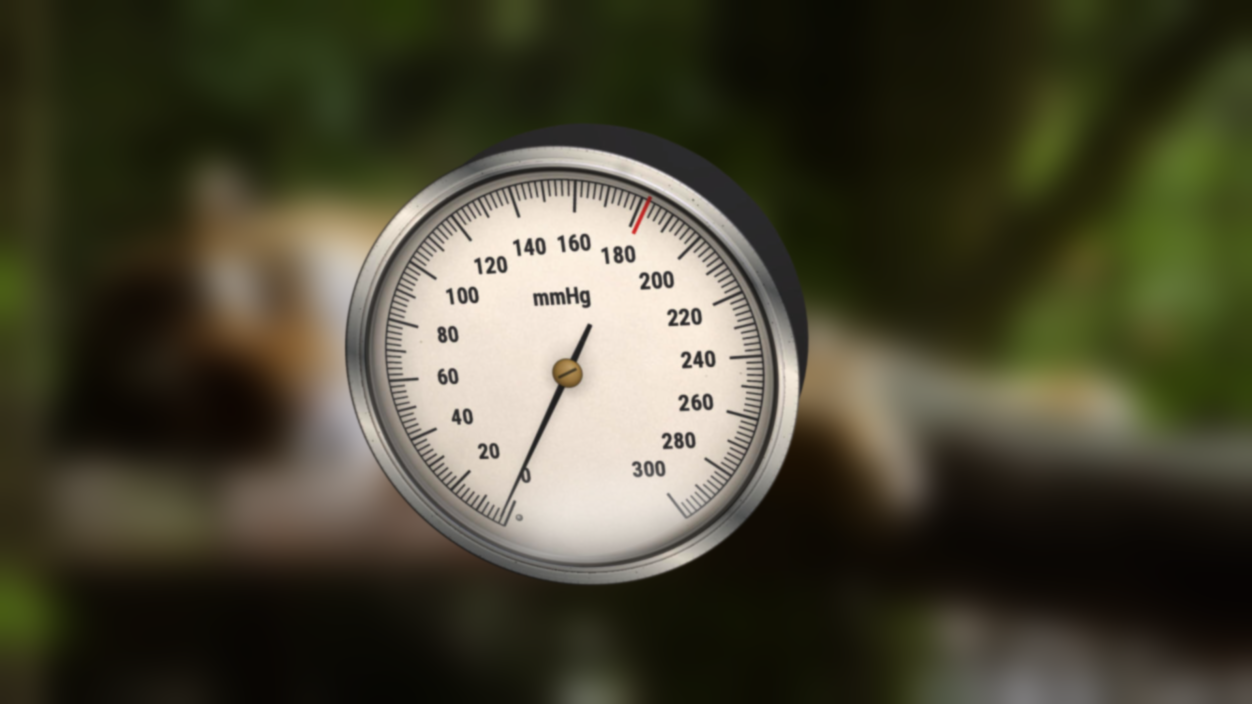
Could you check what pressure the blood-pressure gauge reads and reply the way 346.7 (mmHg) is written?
2 (mmHg)
